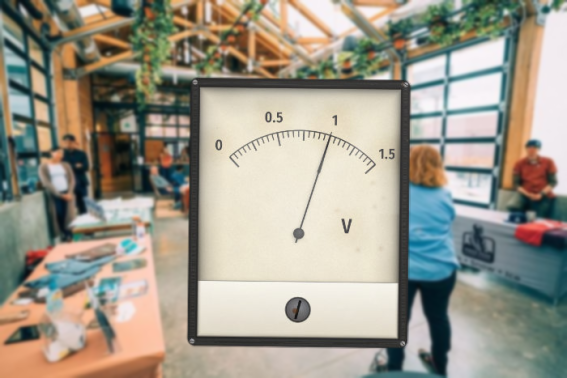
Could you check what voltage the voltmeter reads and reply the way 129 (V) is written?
1 (V)
